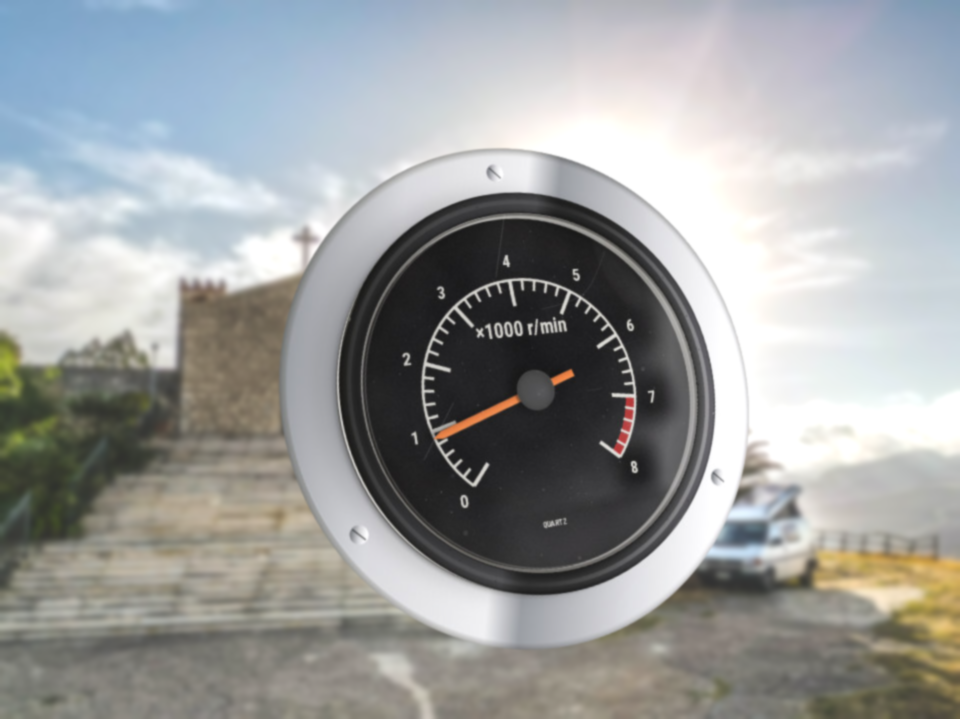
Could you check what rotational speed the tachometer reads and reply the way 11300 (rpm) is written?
900 (rpm)
